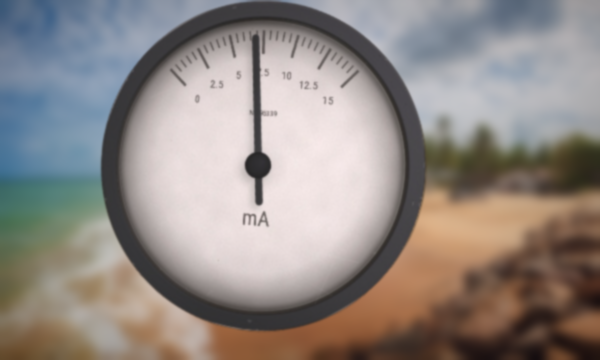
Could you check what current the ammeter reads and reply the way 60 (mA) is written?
7 (mA)
